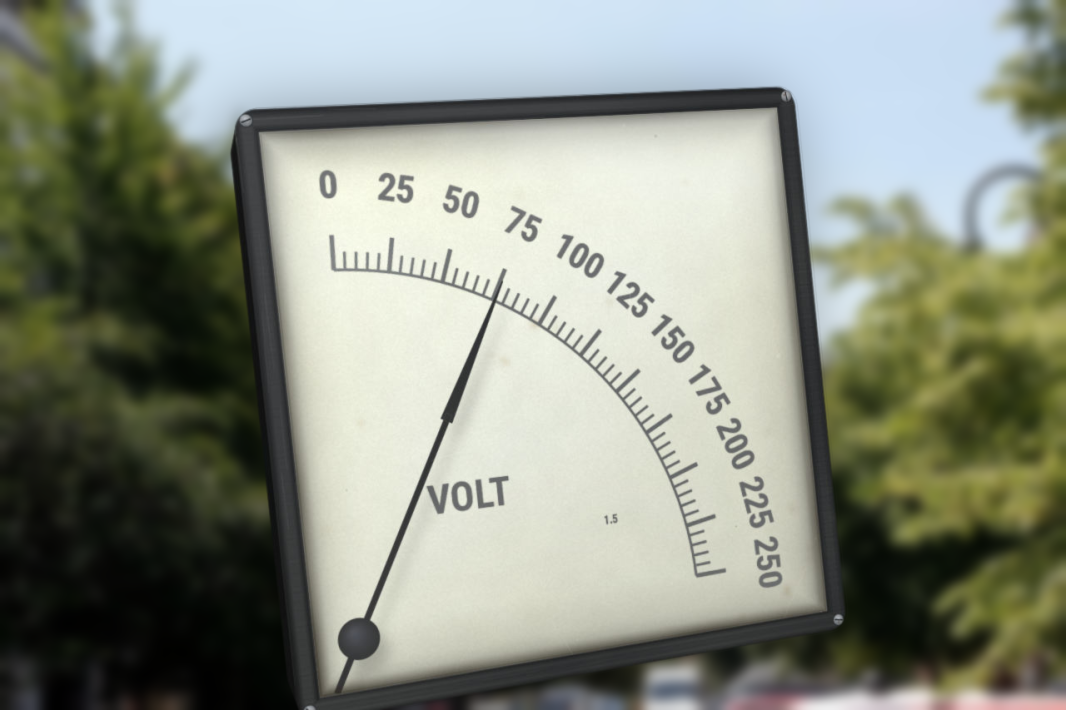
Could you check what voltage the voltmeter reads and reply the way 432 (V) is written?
75 (V)
